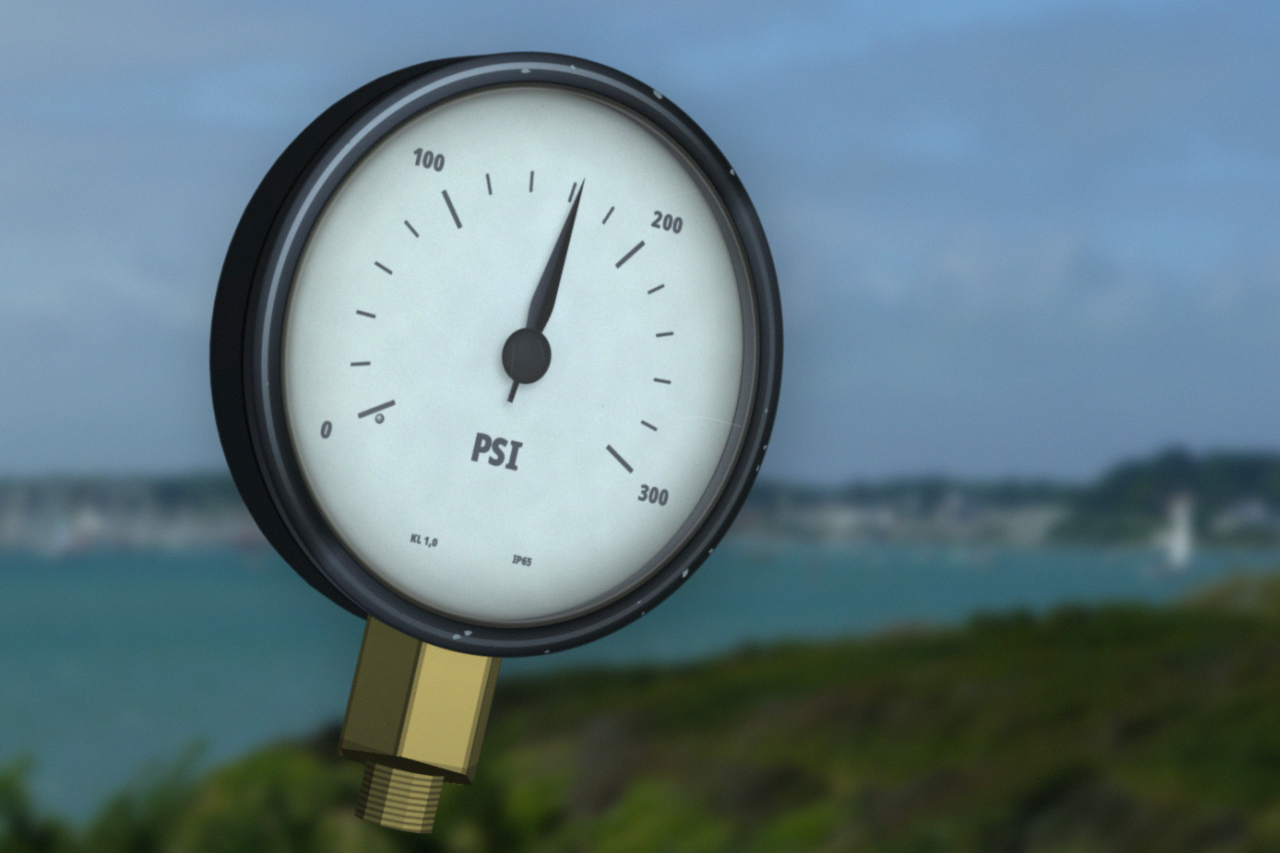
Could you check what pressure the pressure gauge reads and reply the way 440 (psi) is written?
160 (psi)
